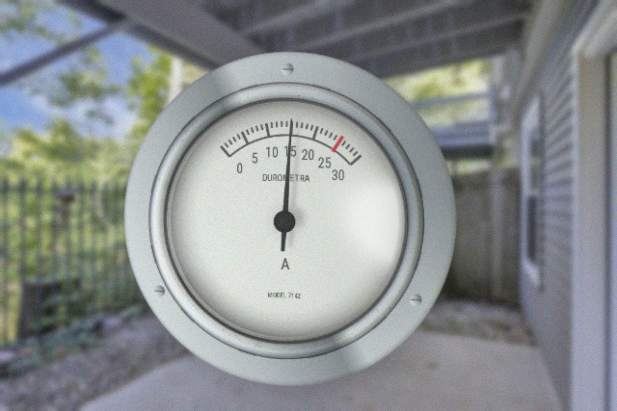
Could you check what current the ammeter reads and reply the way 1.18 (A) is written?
15 (A)
